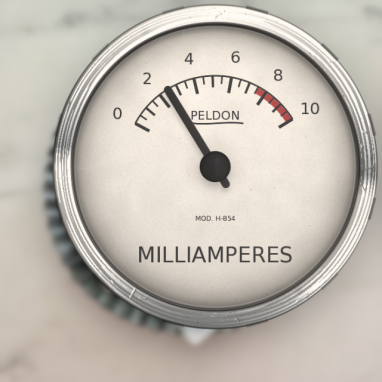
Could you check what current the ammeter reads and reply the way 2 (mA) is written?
2.5 (mA)
